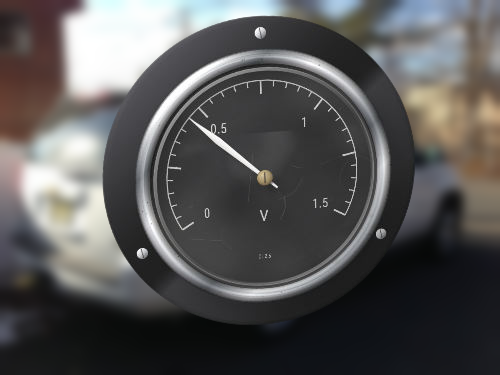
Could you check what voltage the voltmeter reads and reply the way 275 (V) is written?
0.45 (V)
